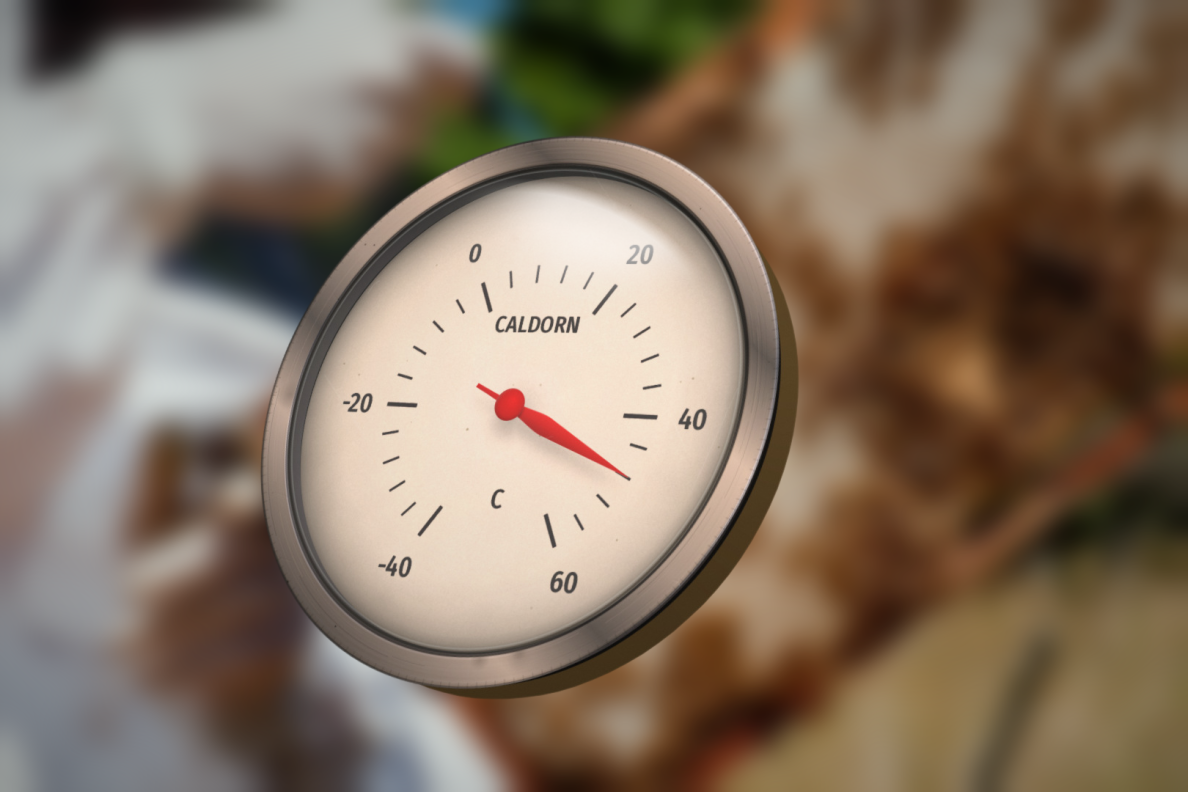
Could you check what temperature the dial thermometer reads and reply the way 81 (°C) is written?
48 (°C)
